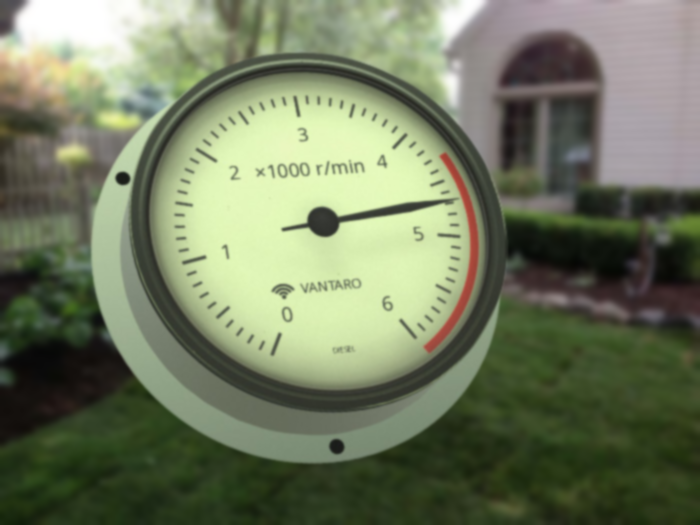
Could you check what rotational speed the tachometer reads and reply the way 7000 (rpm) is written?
4700 (rpm)
